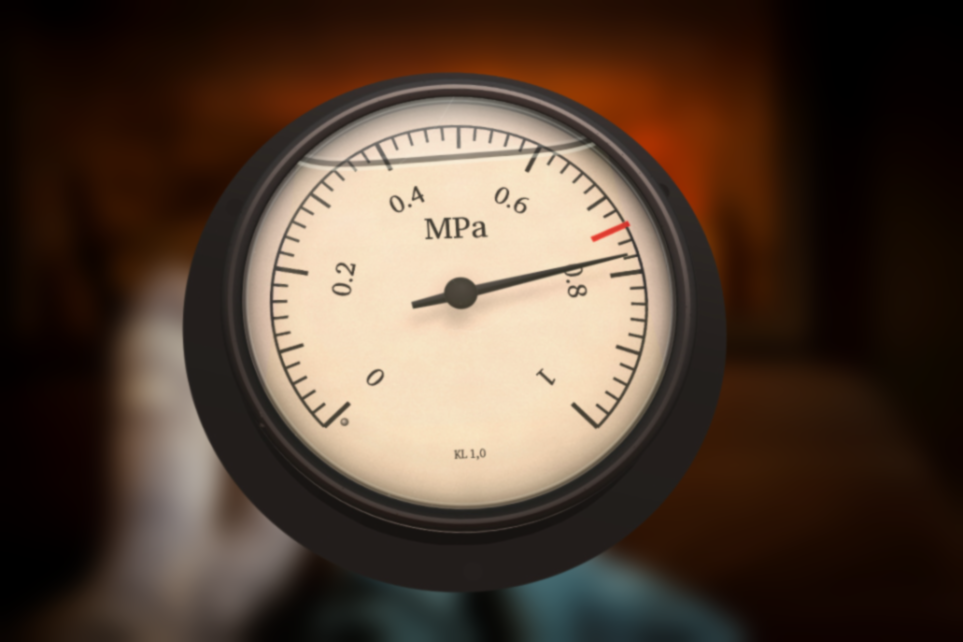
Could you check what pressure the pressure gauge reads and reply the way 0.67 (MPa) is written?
0.78 (MPa)
